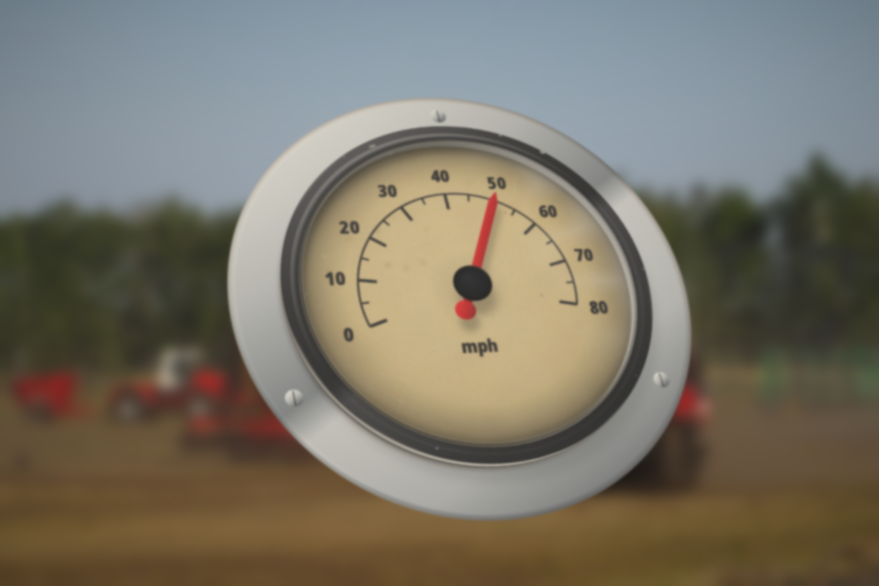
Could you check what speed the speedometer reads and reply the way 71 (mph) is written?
50 (mph)
